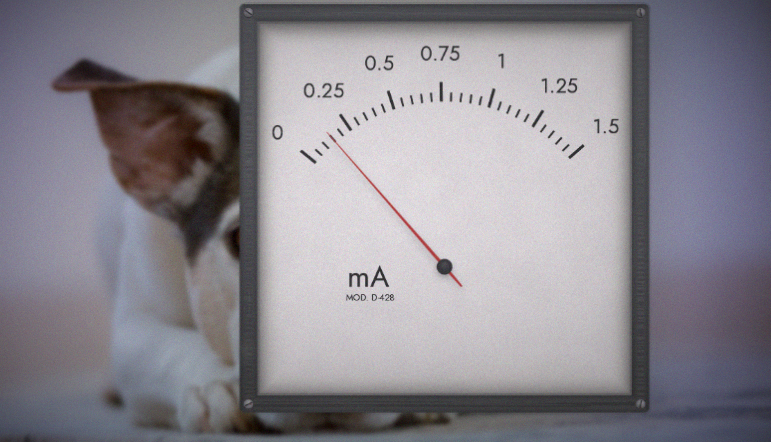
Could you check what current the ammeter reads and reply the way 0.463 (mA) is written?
0.15 (mA)
